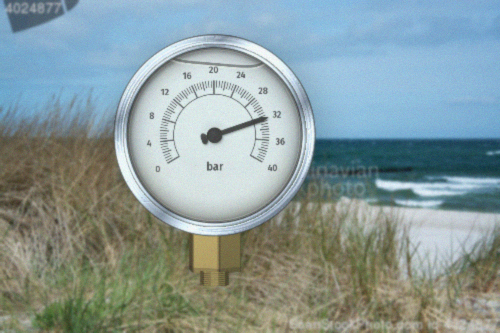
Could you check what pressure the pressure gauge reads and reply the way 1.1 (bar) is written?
32 (bar)
